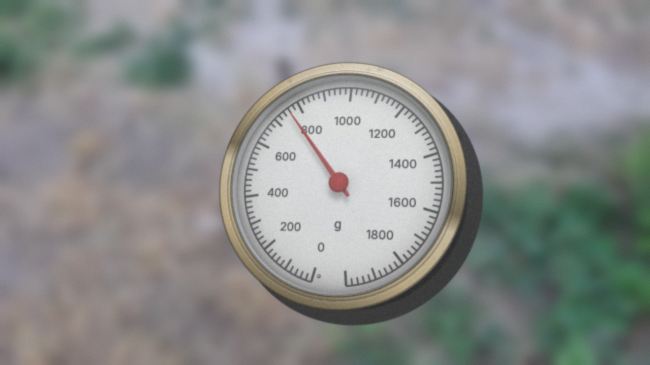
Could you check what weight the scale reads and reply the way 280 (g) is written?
760 (g)
